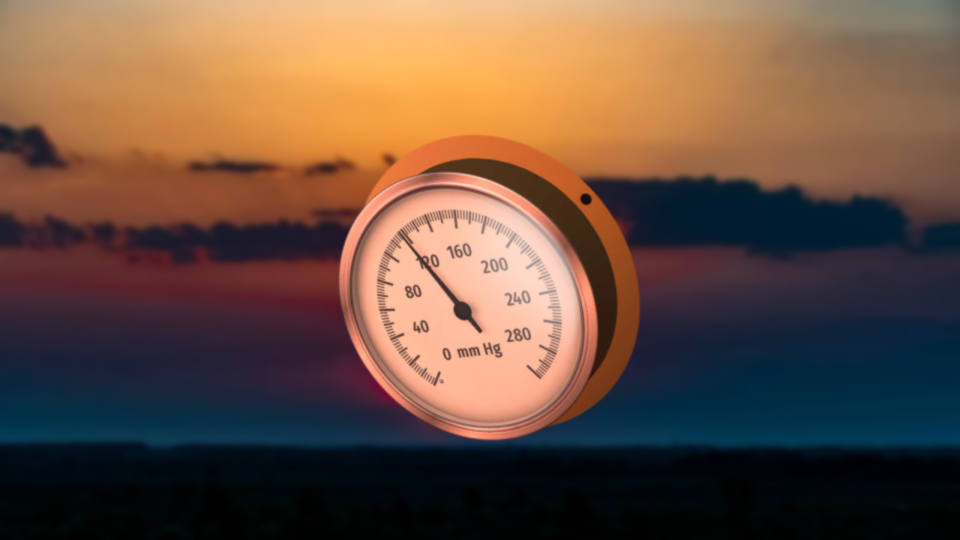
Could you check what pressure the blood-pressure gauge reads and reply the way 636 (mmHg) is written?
120 (mmHg)
